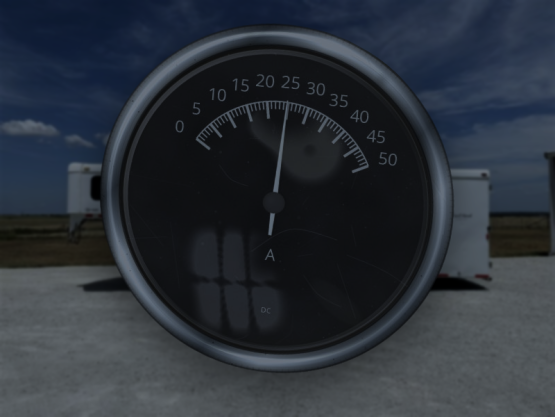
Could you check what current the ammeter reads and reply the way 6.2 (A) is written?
25 (A)
